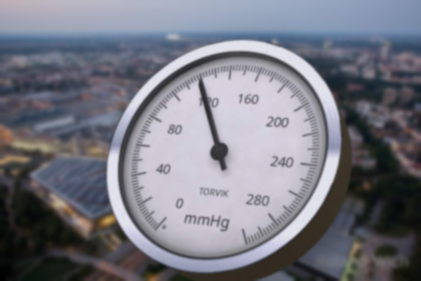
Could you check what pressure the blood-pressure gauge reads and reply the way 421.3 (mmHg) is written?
120 (mmHg)
